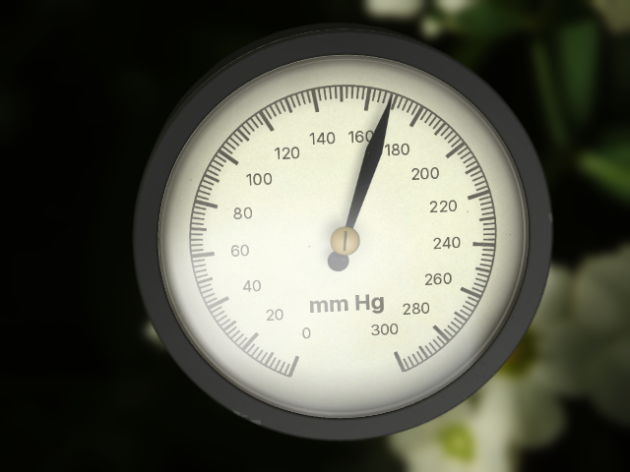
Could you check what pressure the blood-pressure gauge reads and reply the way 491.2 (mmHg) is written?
168 (mmHg)
